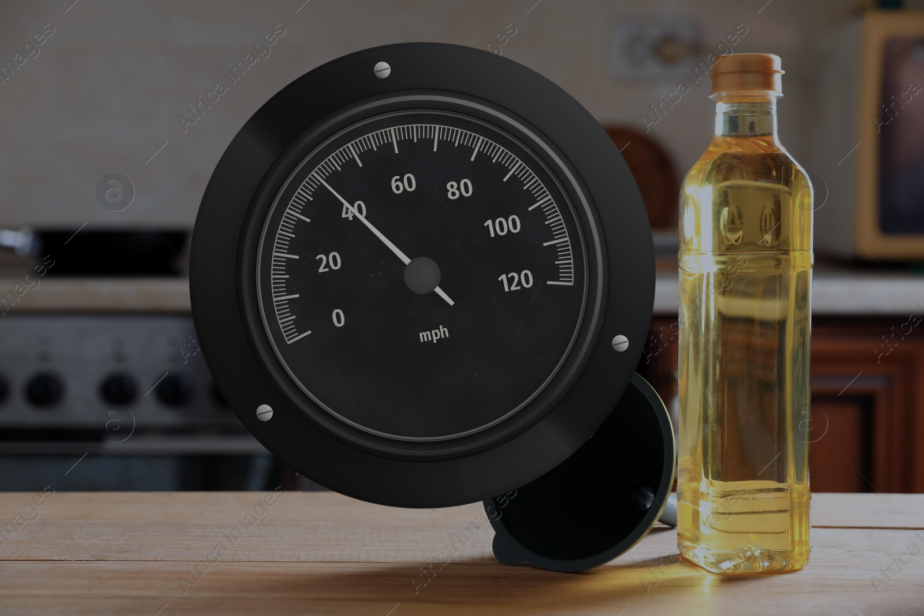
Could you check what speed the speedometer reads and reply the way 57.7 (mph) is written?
40 (mph)
